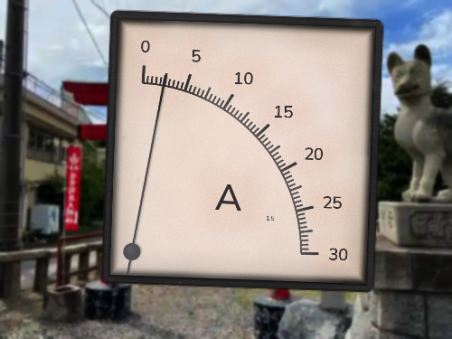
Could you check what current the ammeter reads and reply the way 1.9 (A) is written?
2.5 (A)
